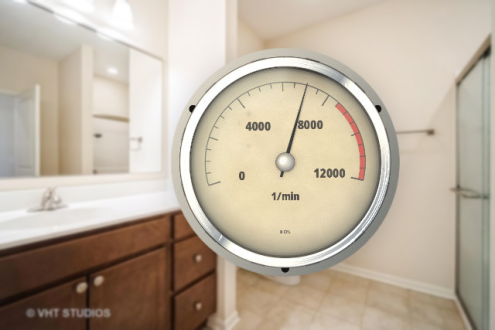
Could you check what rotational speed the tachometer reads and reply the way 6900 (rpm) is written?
7000 (rpm)
